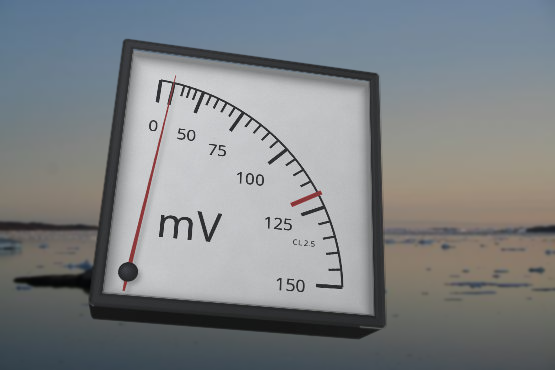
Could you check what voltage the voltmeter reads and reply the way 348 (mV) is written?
25 (mV)
